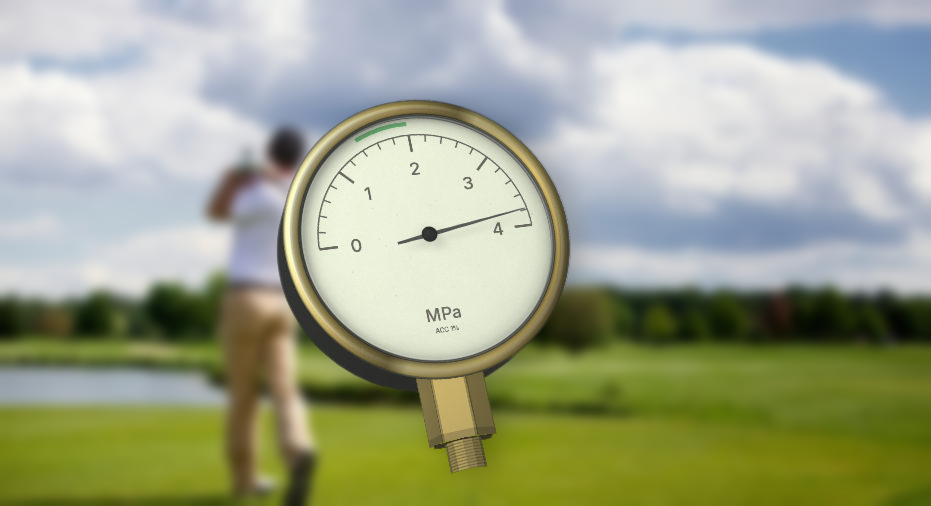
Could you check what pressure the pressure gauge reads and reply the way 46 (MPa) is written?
3.8 (MPa)
